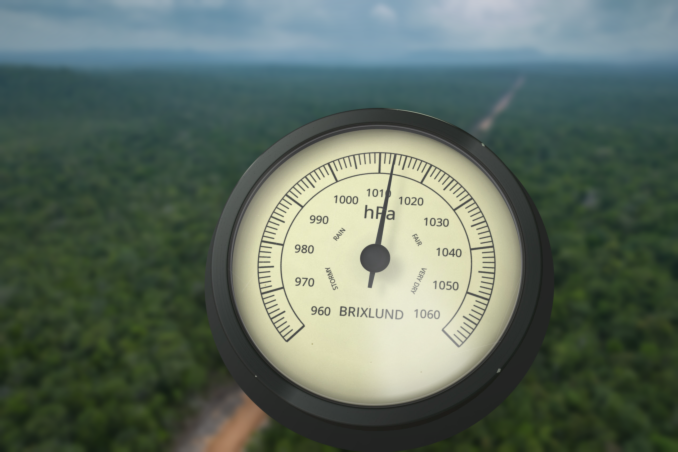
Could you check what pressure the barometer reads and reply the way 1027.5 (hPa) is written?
1013 (hPa)
